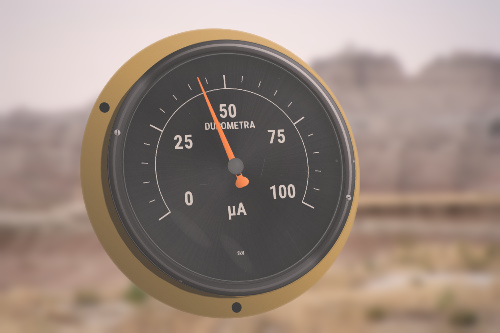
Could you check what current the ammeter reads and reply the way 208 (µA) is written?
42.5 (µA)
